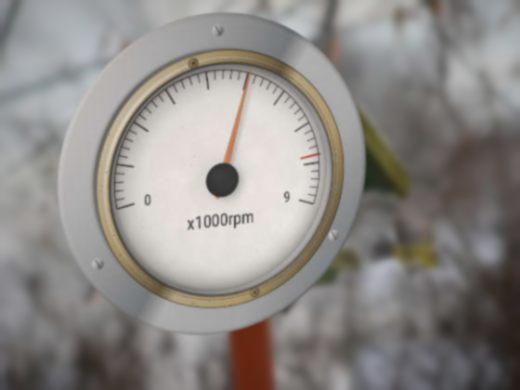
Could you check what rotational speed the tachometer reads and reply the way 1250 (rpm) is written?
5000 (rpm)
